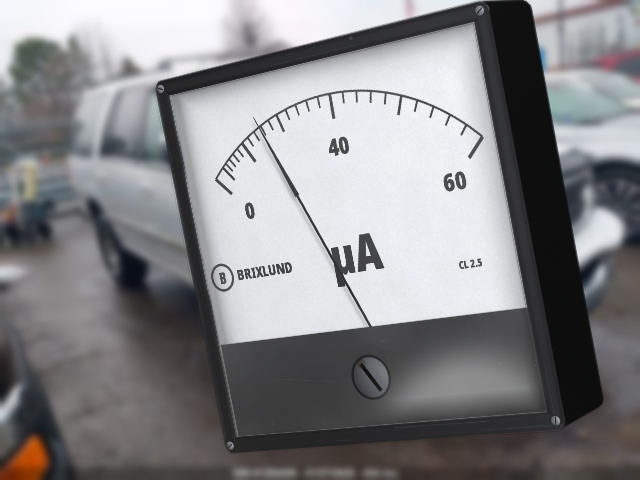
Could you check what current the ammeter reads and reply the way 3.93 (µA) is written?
26 (µA)
